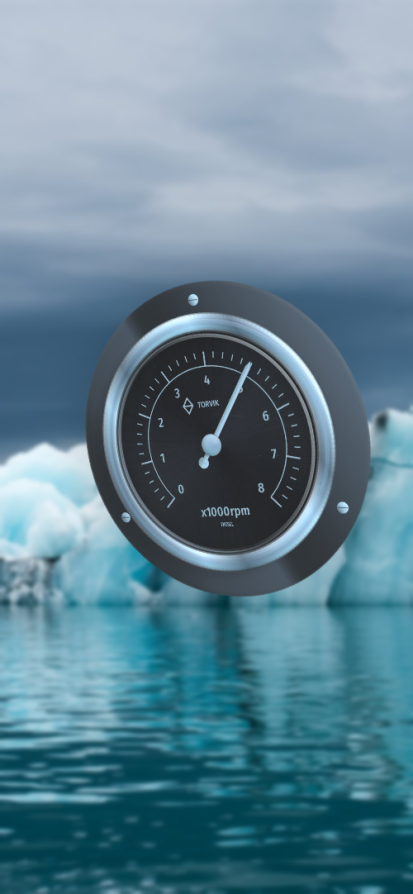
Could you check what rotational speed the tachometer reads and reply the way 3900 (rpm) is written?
5000 (rpm)
